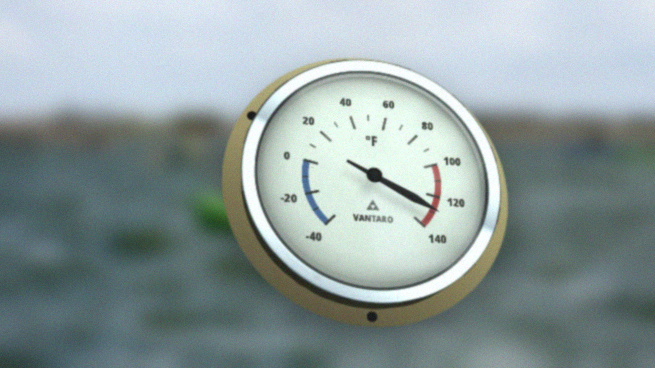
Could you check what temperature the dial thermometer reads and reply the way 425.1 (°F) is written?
130 (°F)
